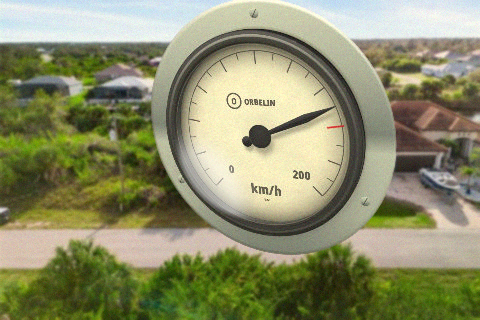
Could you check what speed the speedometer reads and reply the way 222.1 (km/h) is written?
150 (km/h)
